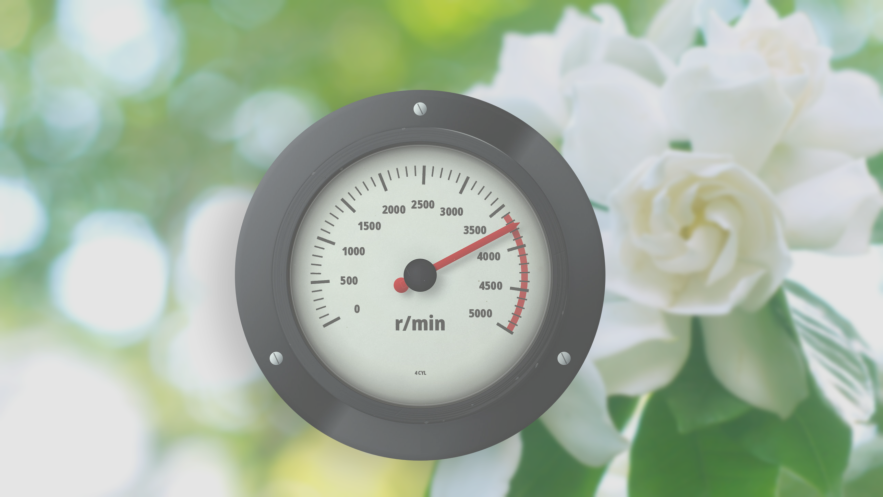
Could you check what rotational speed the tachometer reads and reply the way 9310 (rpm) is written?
3750 (rpm)
